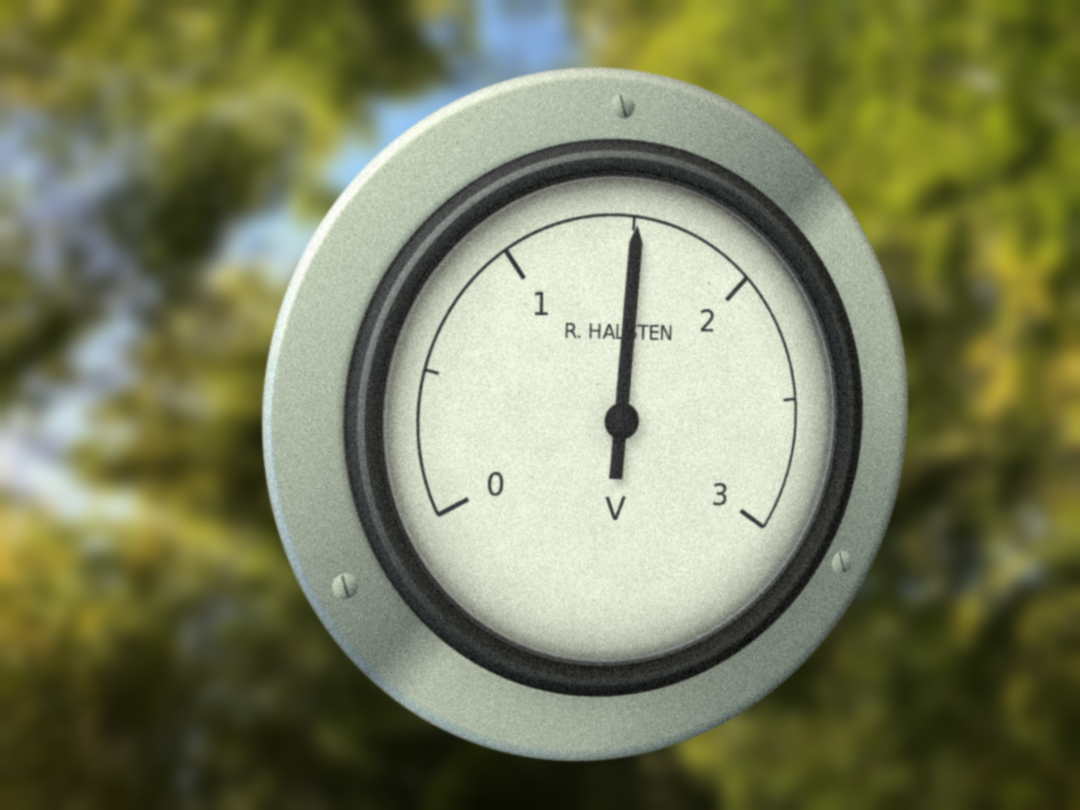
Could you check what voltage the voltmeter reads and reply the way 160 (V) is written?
1.5 (V)
